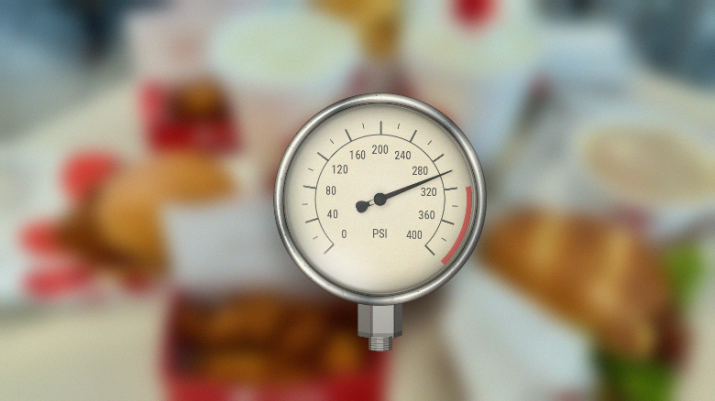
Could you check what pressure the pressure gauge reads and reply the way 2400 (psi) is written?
300 (psi)
